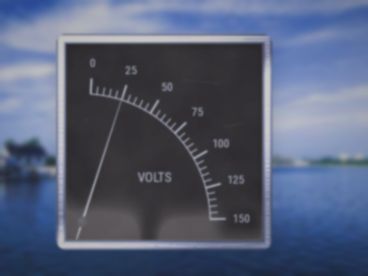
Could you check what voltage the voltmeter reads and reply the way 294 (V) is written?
25 (V)
